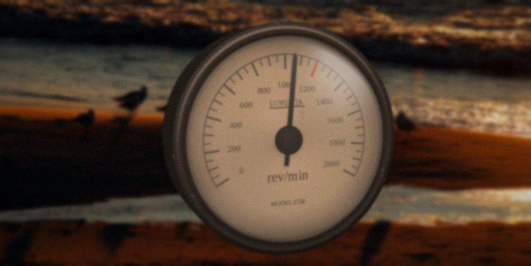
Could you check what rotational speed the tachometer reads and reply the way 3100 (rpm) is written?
1050 (rpm)
